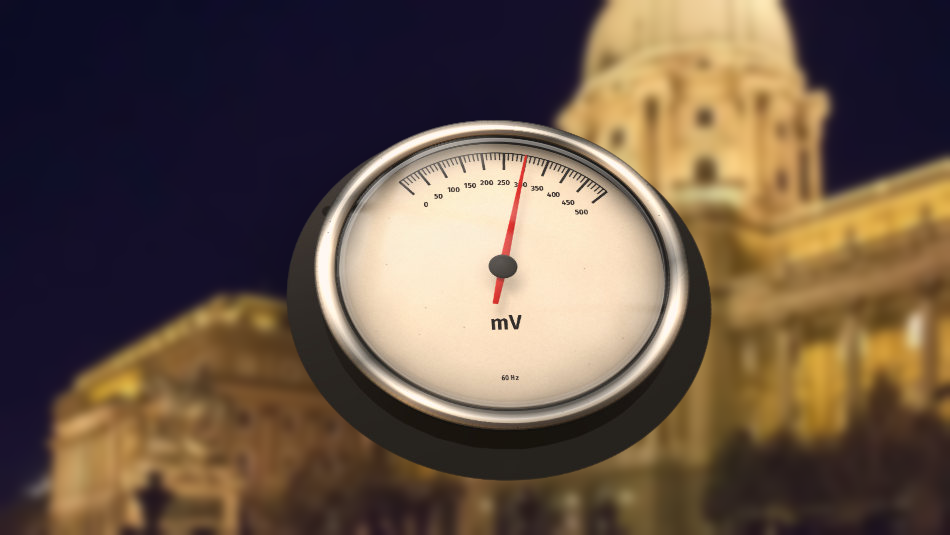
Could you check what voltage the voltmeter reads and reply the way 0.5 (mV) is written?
300 (mV)
